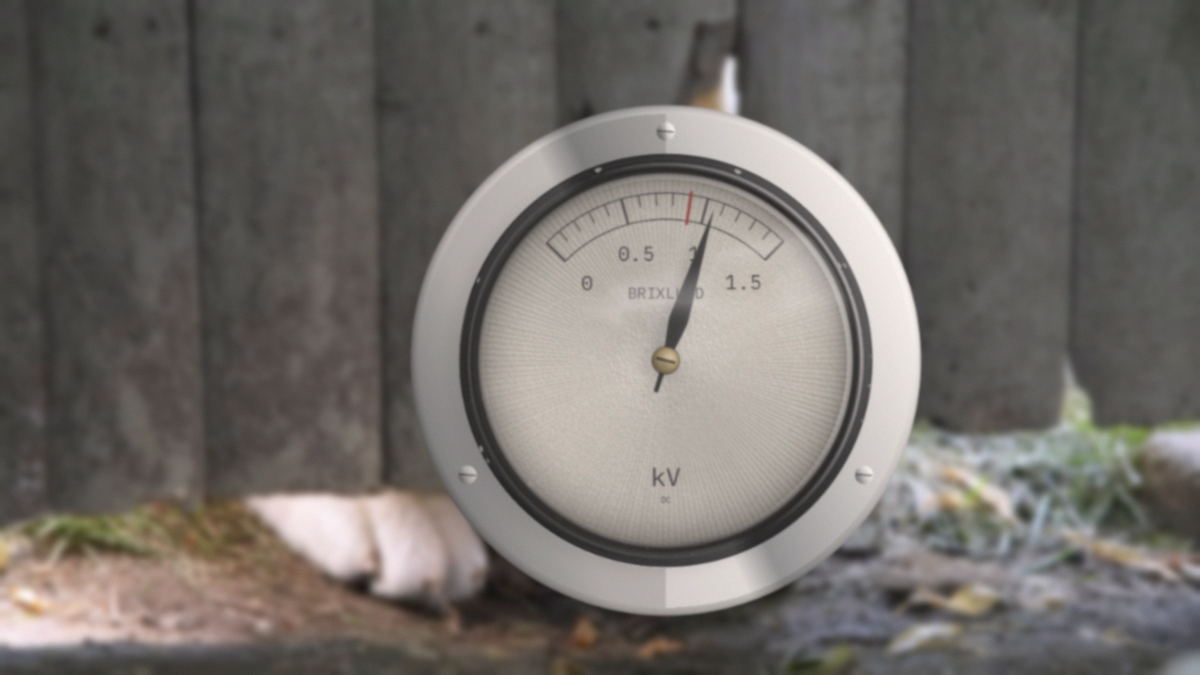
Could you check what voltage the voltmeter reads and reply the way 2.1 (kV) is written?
1.05 (kV)
